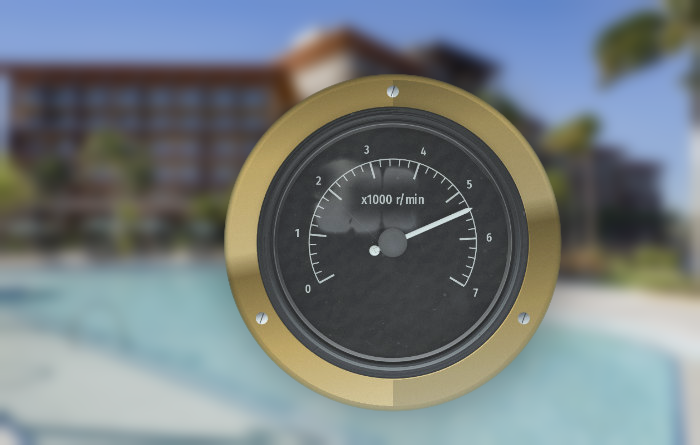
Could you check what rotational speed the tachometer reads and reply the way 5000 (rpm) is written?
5400 (rpm)
